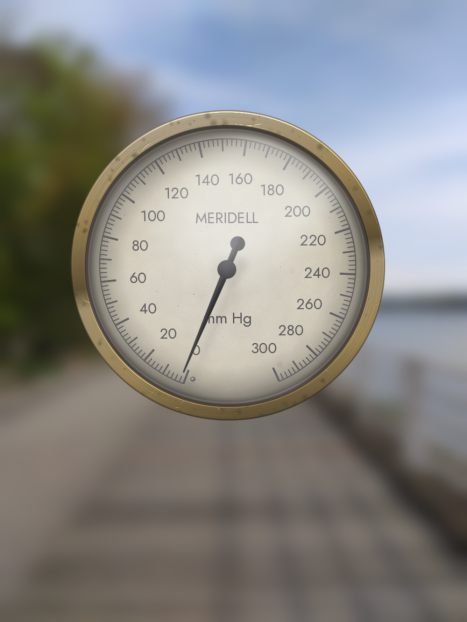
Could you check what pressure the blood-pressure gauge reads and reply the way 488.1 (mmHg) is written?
2 (mmHg)
